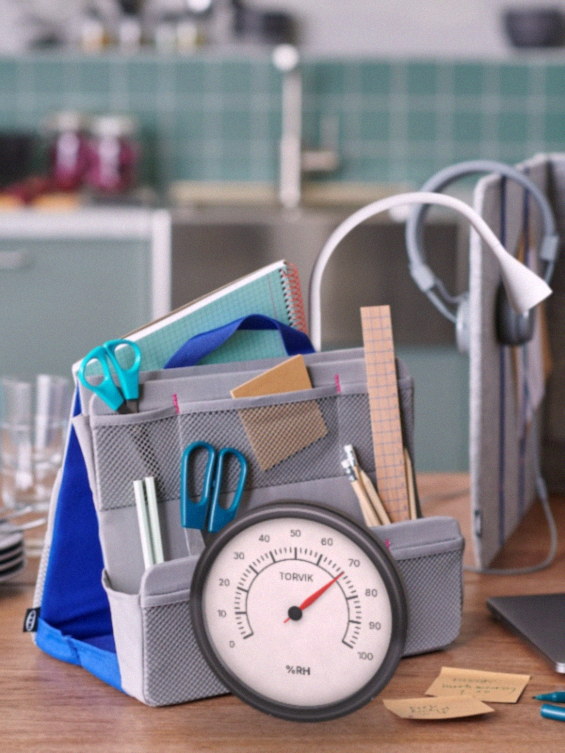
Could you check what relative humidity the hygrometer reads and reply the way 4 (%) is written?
70 (%)
